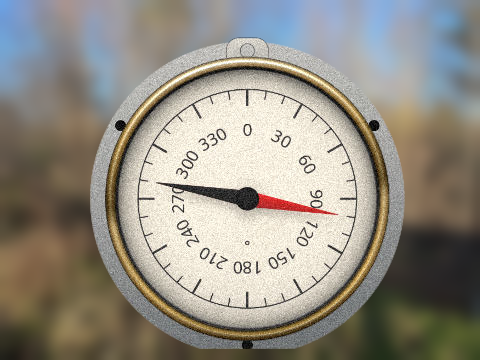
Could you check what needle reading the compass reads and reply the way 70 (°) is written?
100 (°)
